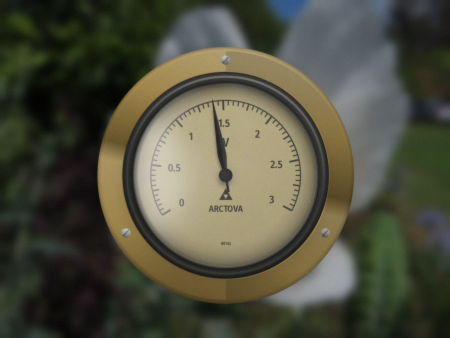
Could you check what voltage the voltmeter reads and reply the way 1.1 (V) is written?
1.4 (V)
